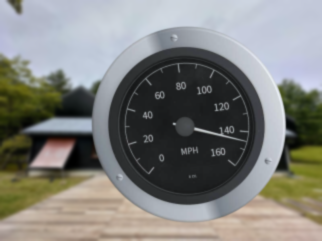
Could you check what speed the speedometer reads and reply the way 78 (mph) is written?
145 (mph)
